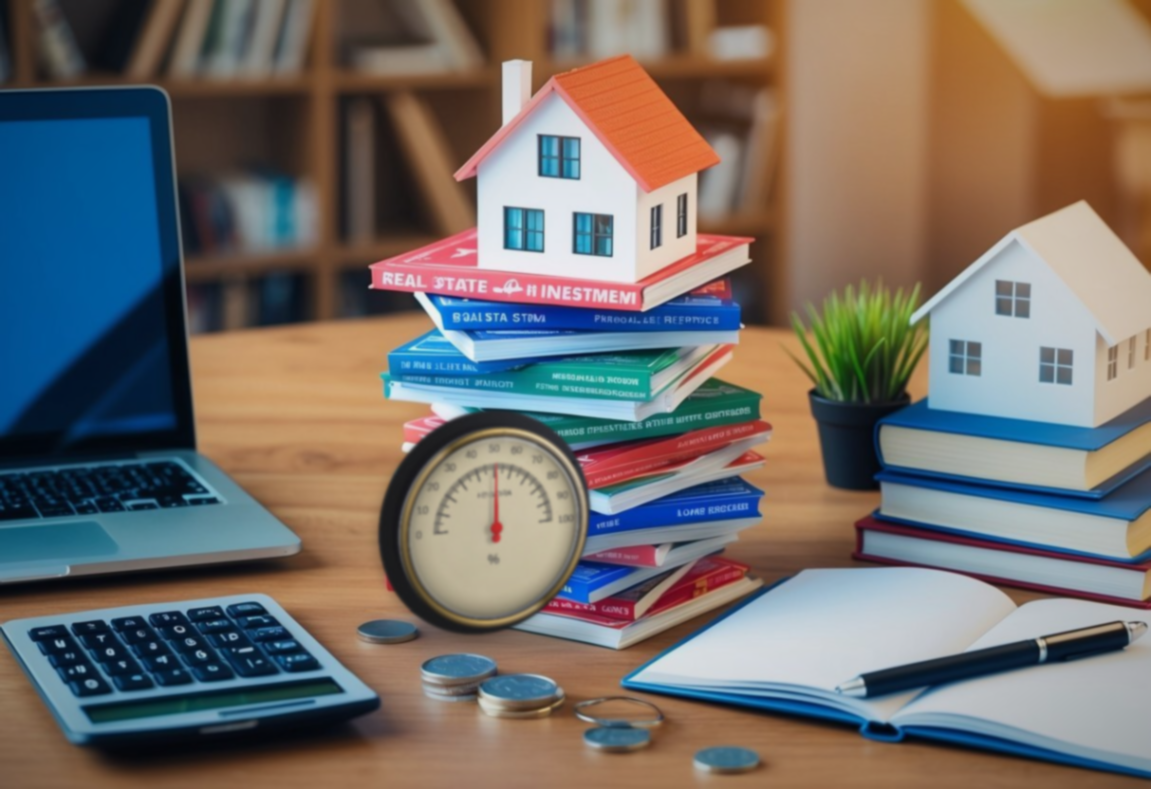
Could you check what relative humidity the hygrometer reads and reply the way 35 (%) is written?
50 (%)
